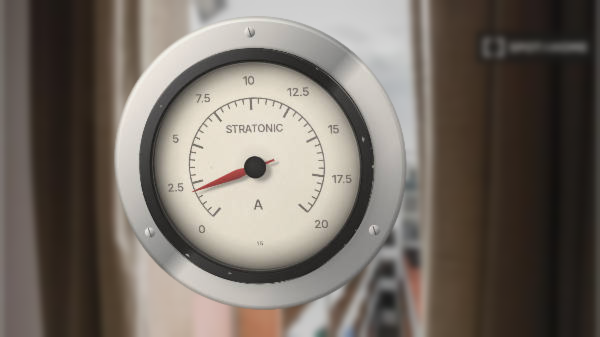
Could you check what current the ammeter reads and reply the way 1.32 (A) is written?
2 (A)
